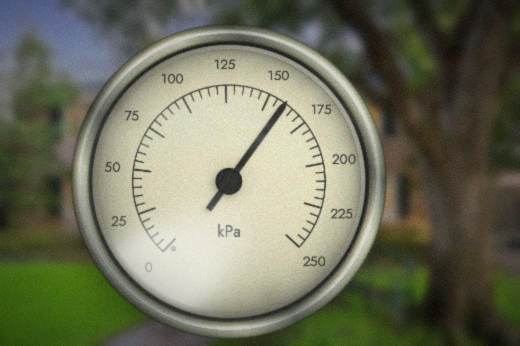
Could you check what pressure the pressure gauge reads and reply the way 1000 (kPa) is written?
160 (kPa)
